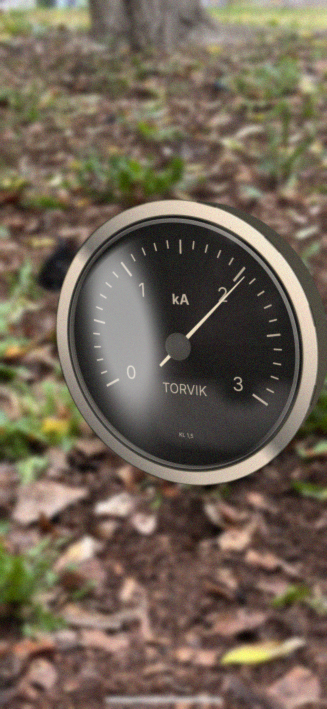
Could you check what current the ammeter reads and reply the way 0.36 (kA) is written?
2.05 (kA)
